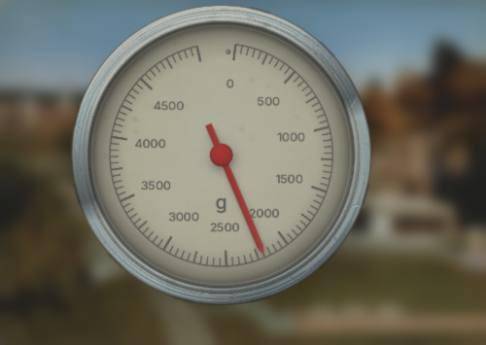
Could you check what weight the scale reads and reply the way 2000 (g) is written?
2200 (g)
